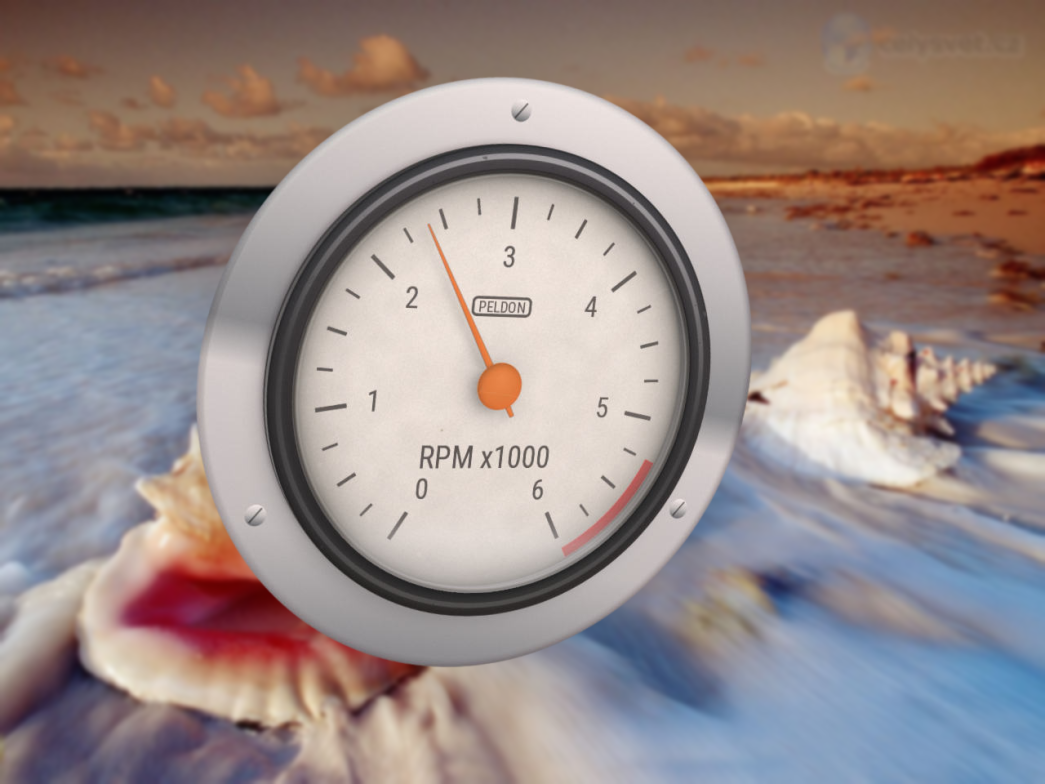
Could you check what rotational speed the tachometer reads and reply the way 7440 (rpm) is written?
2375 (rpm)
